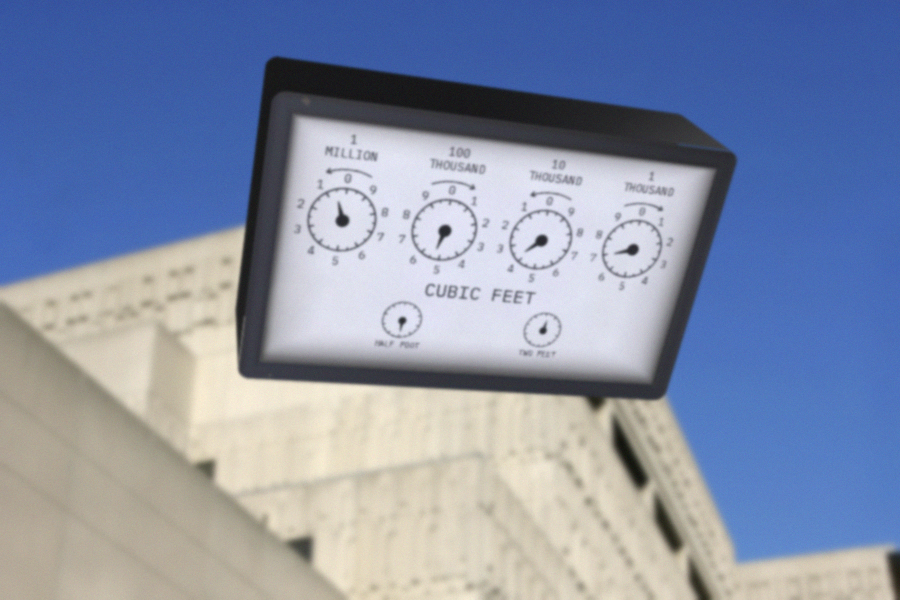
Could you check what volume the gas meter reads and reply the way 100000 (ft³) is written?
53700 (ft³)
